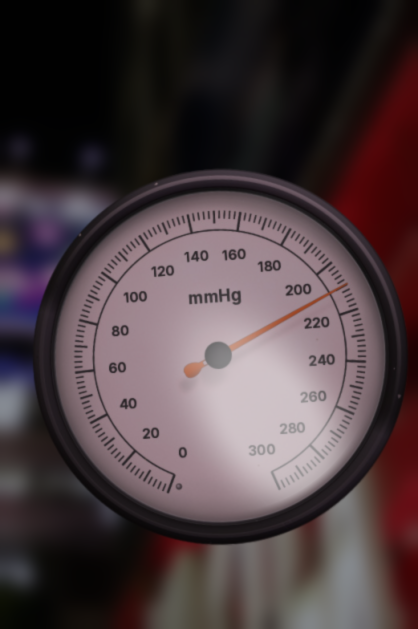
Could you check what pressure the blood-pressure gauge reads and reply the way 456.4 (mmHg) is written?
210 (mmHg)
